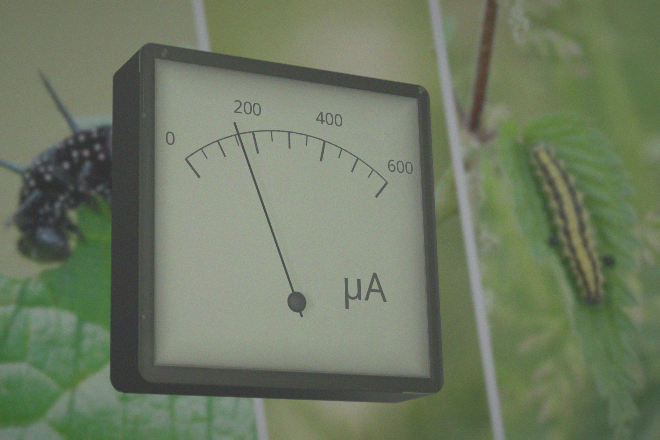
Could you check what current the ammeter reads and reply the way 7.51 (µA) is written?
150 (µA)
